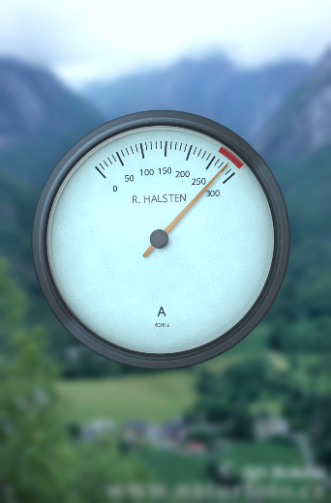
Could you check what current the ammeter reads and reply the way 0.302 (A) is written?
280 (A)
